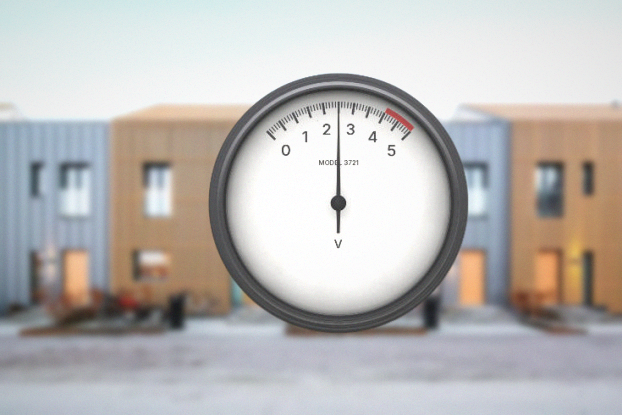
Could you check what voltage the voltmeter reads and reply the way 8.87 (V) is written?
2.5 (V)
